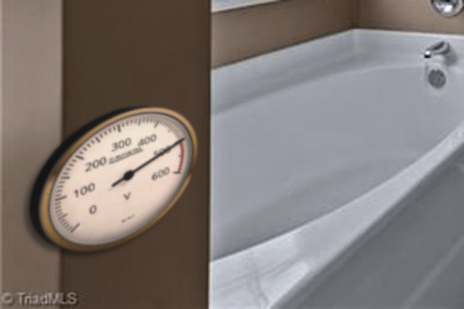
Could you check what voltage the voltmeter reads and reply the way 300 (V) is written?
500 (V)
